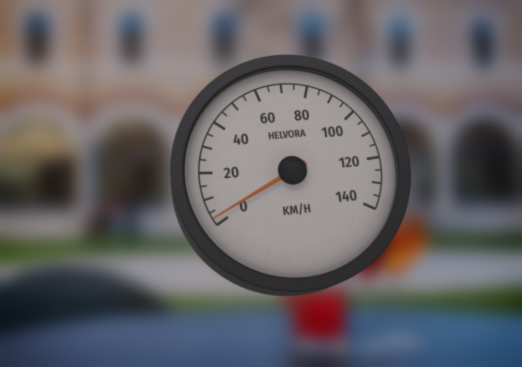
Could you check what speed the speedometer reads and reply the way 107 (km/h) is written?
2.5 (km/h)
